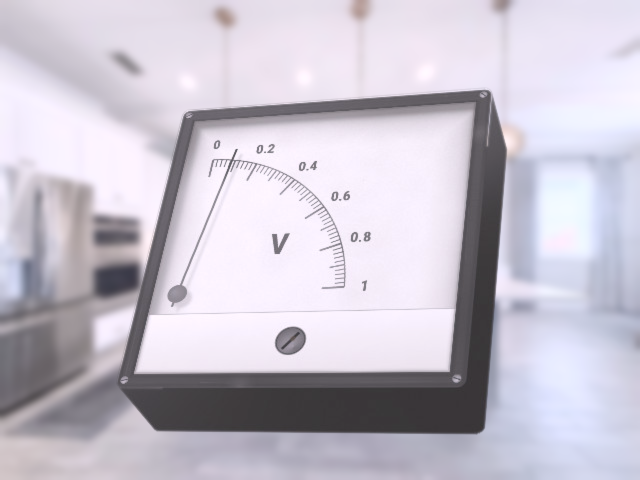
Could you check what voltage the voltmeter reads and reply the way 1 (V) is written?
0.1 (V)
